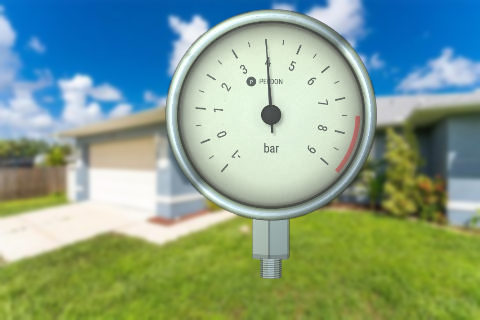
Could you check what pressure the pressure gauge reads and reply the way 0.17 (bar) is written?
4 (bar)
